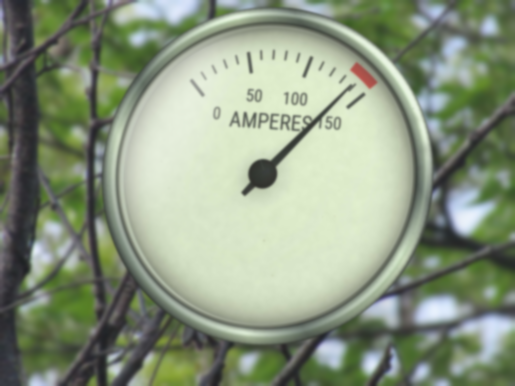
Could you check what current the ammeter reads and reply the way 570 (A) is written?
140 (A)
